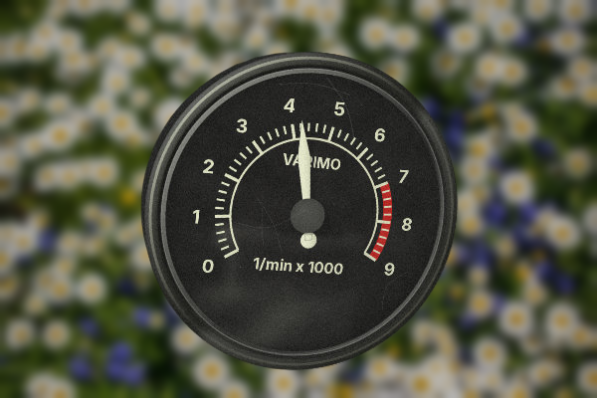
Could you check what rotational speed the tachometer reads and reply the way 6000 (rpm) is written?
4200 (rpm)
